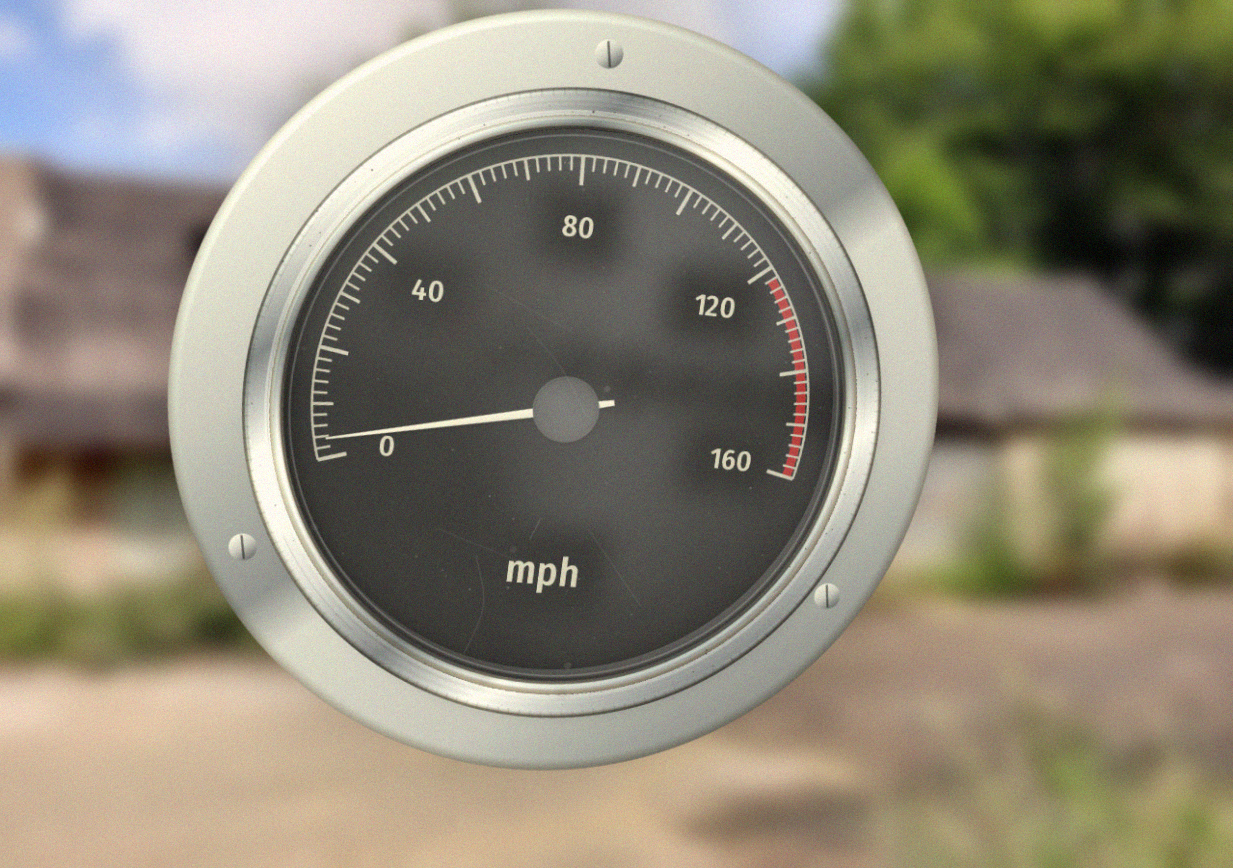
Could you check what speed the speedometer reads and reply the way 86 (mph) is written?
4 (mph)
